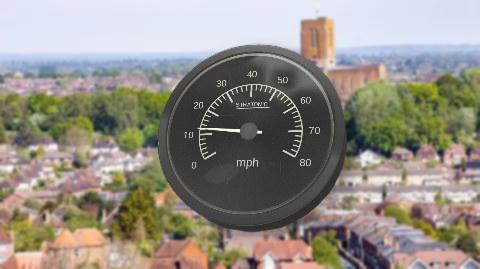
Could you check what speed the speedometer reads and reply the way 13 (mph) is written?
12 (mph)
